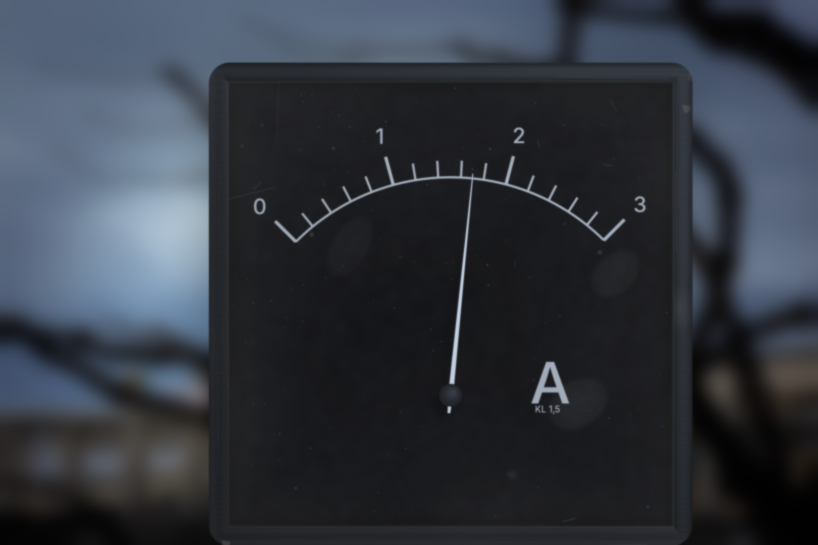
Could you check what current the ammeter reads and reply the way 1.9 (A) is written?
1.7 (A)
